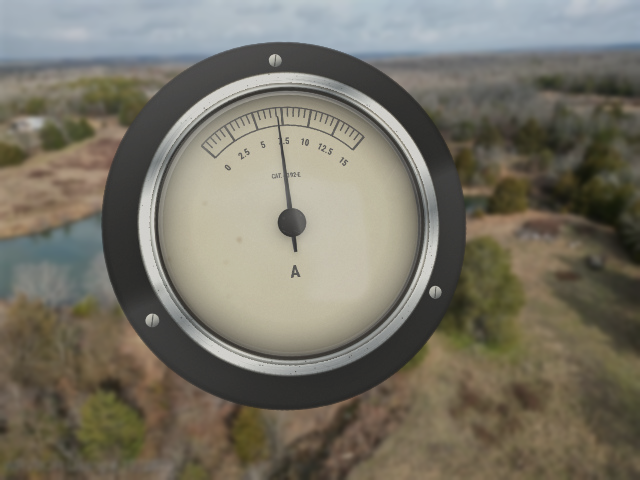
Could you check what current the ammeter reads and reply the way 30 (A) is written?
7 (A)
